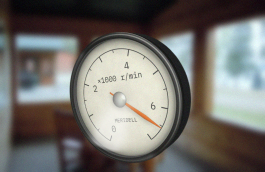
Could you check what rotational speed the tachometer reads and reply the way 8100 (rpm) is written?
6500 (rpm)
